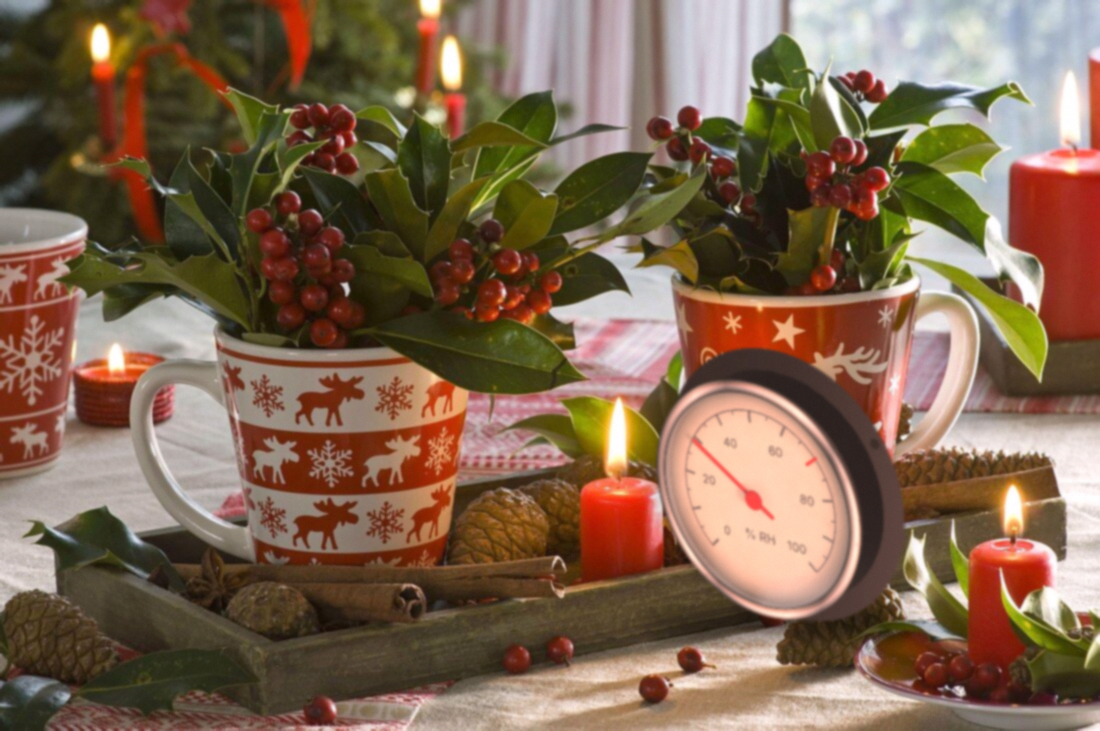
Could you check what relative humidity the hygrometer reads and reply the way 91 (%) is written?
30 (%)
